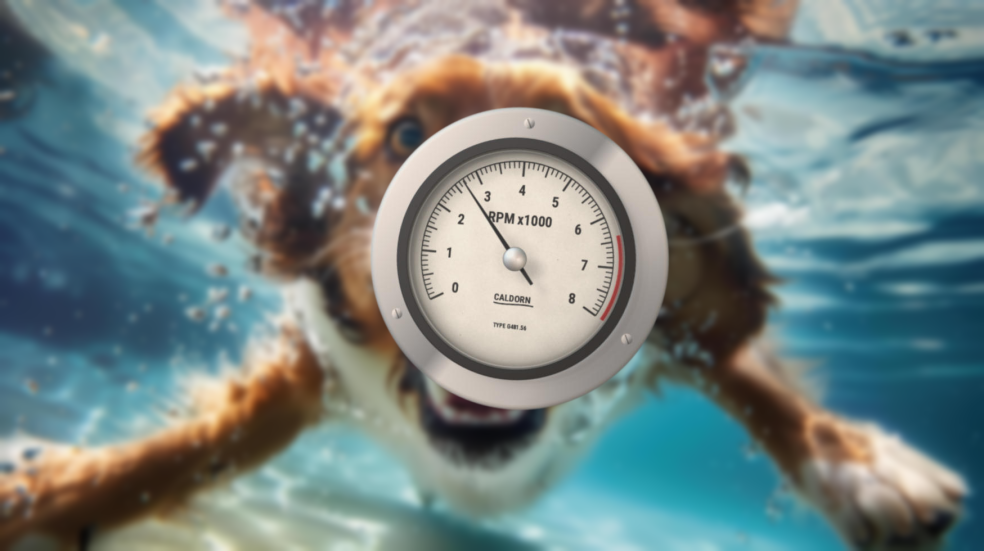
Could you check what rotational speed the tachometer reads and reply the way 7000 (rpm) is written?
2700 (rpm)
